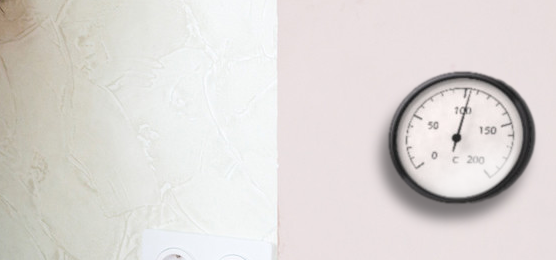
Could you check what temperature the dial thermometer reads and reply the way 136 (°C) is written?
105 (°C)
